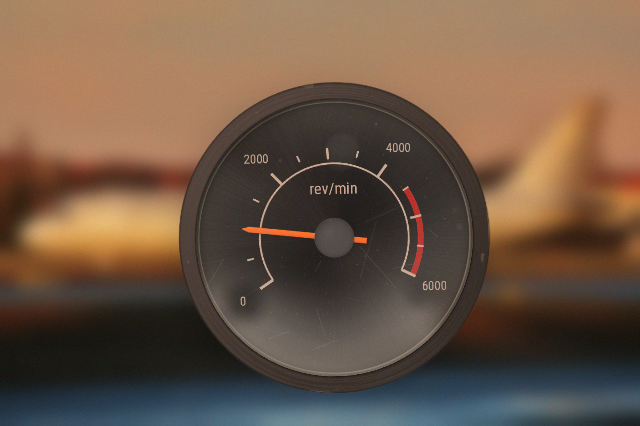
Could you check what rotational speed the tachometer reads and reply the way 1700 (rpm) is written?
1000 (rpm)
